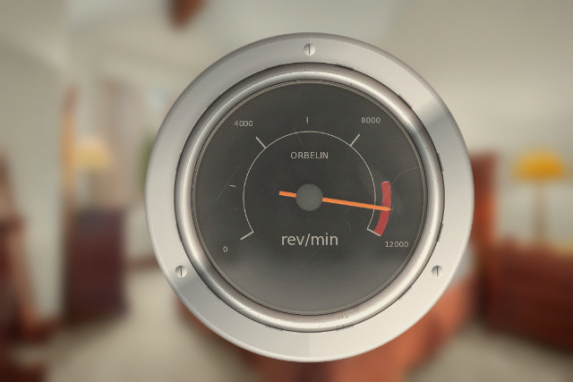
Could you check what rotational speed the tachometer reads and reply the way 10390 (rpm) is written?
11000 (rpm)
